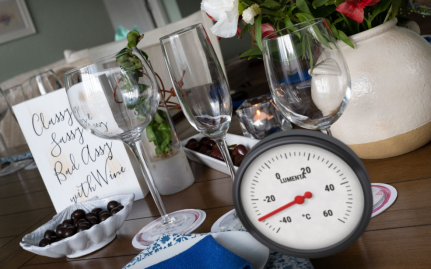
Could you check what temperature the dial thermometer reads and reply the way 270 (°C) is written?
-30 (°C)
